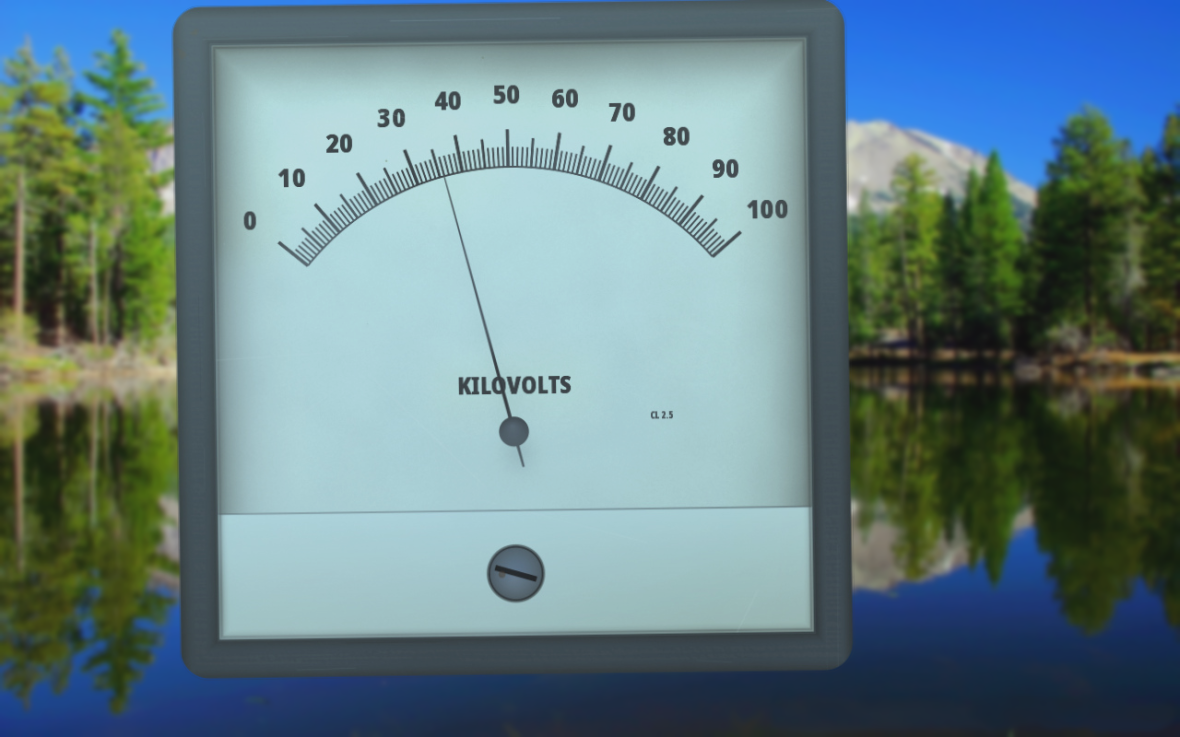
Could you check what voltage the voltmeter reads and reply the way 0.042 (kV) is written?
36 (kV)
